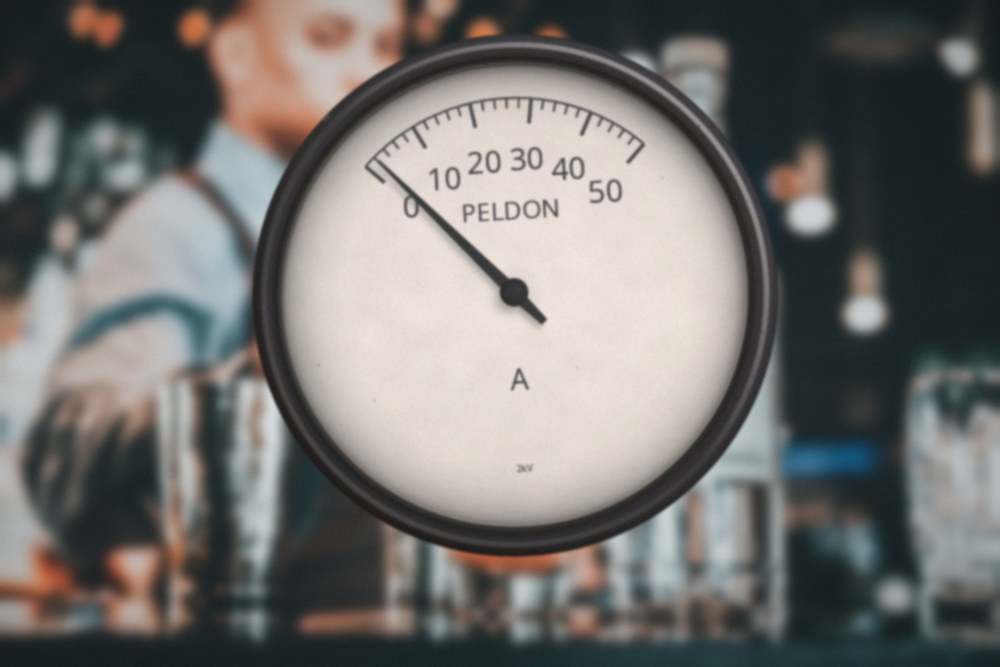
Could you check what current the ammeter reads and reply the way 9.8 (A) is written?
2 (A)
